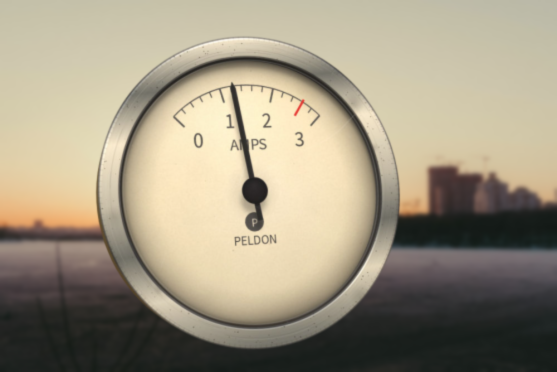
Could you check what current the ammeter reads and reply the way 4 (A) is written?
1.2 (A)
